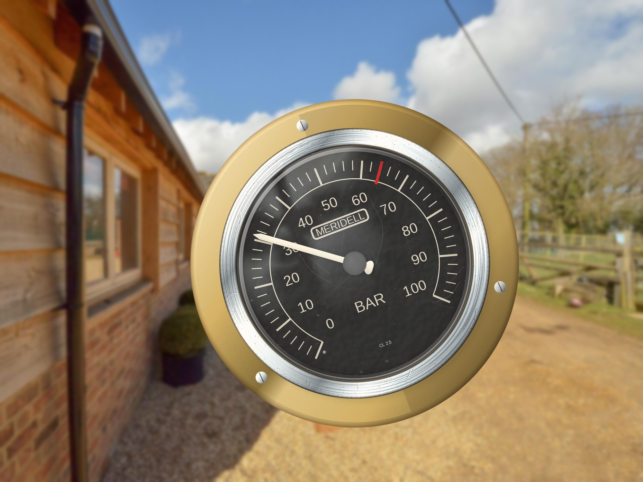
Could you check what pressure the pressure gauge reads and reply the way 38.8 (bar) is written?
31 (bar)
